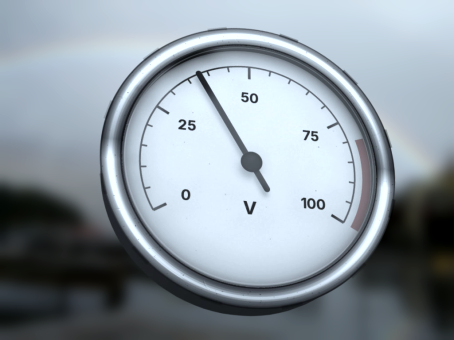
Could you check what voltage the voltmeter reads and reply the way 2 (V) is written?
37.5 (V)
